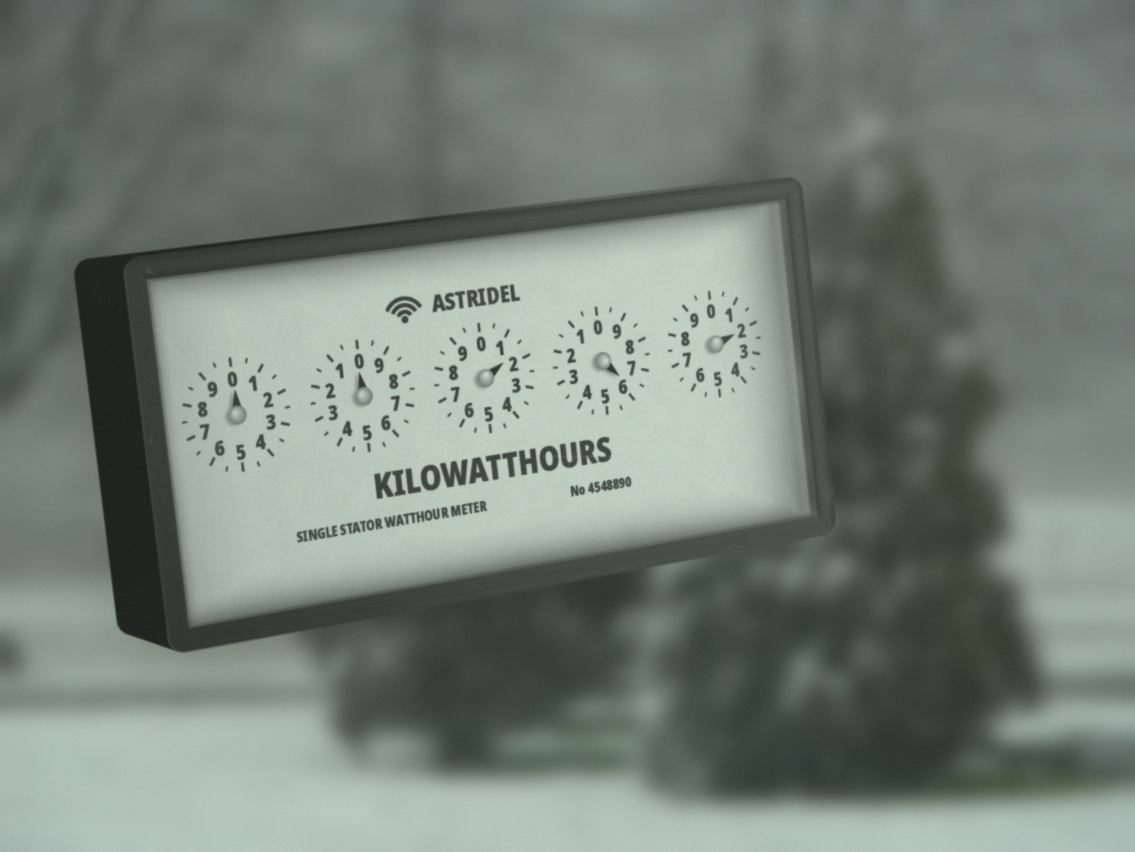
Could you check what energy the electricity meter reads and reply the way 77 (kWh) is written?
162 (kWh)
